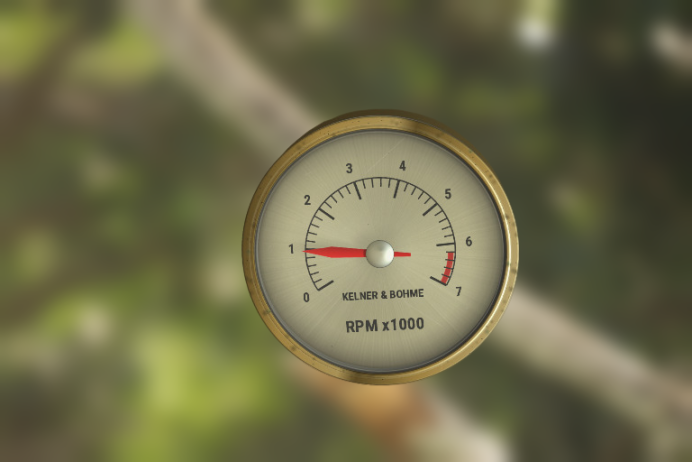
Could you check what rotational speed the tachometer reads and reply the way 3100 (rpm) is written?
1000 (rpm)
